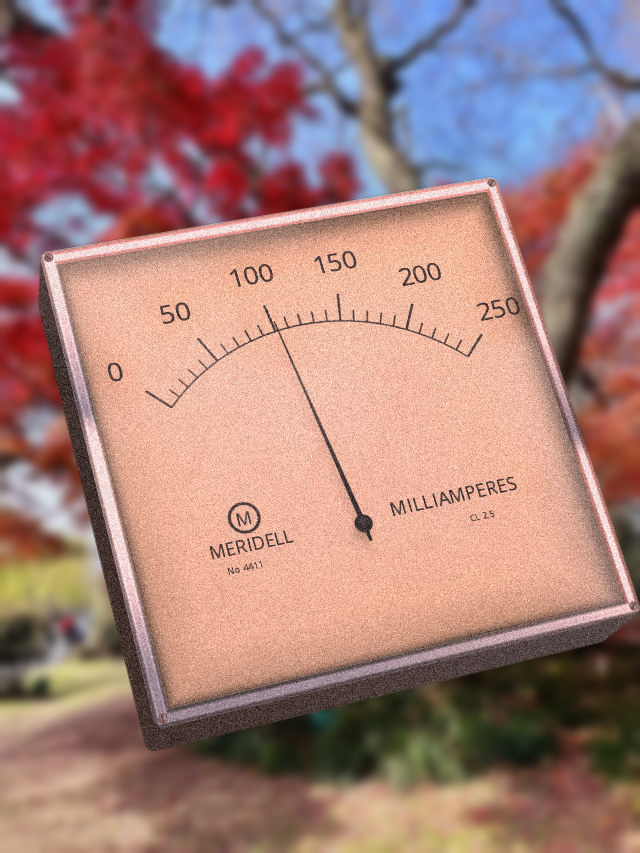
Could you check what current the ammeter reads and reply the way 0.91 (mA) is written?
100 (mA)
